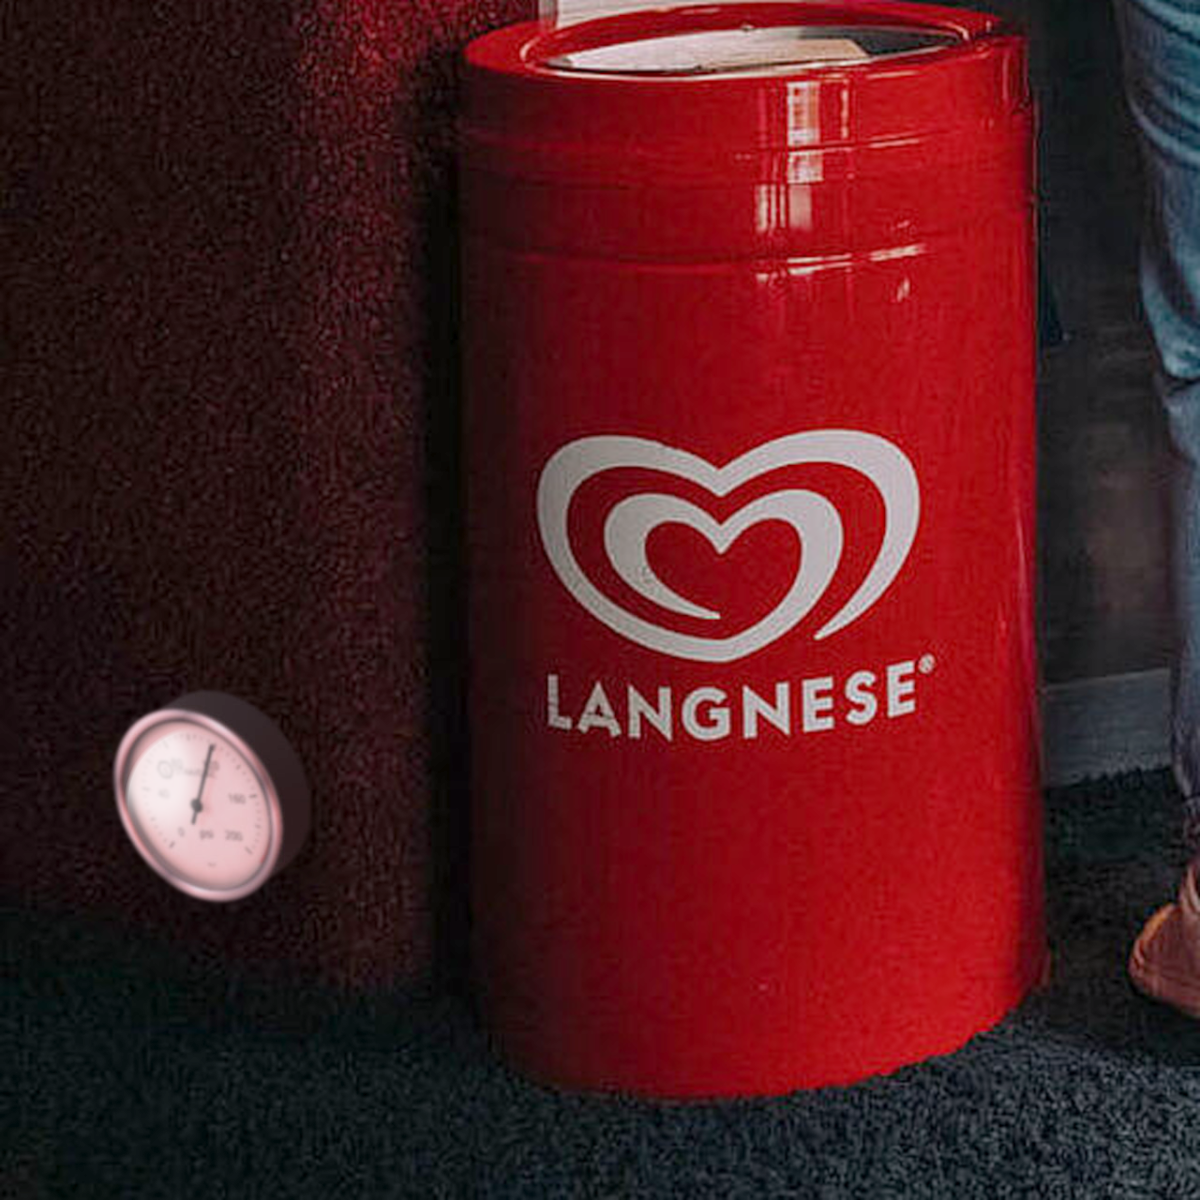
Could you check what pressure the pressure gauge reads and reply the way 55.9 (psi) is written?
120 (psi)
